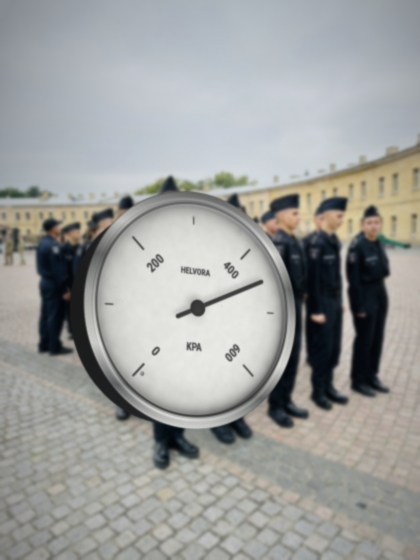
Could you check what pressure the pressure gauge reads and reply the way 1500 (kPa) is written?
450 (kPa)
